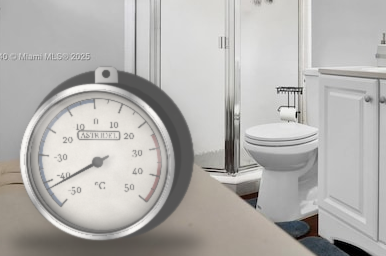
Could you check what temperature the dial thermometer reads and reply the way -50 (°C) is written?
-42.5 (°C)
